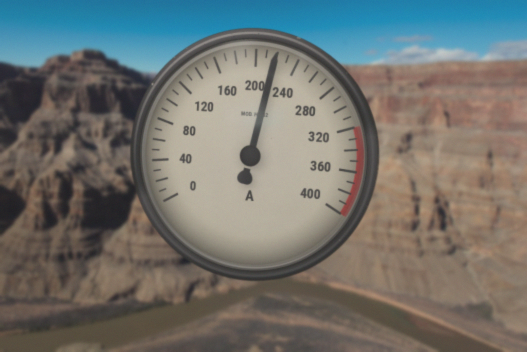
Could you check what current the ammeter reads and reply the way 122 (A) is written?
220 (A)
